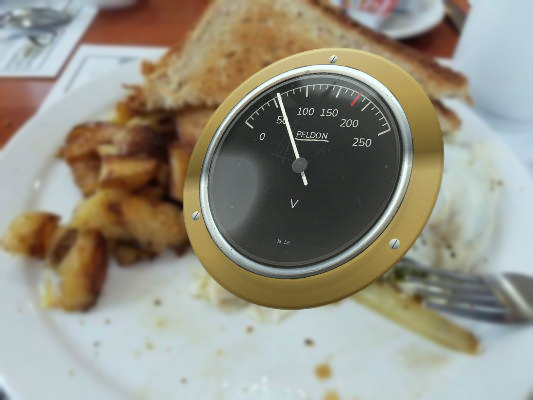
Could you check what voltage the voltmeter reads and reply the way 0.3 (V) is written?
60 (V)
